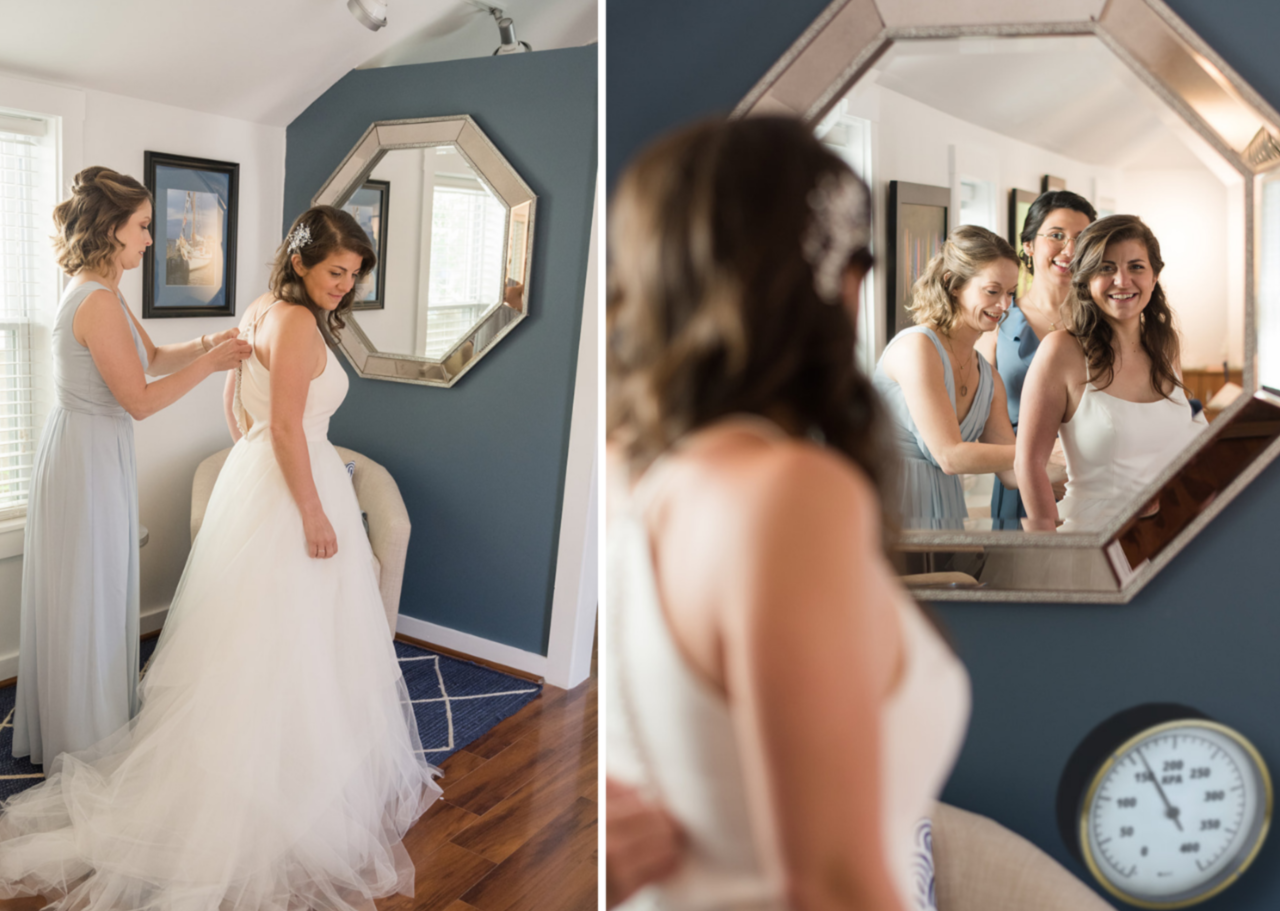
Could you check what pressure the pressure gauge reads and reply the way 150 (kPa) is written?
160 (kPa)
